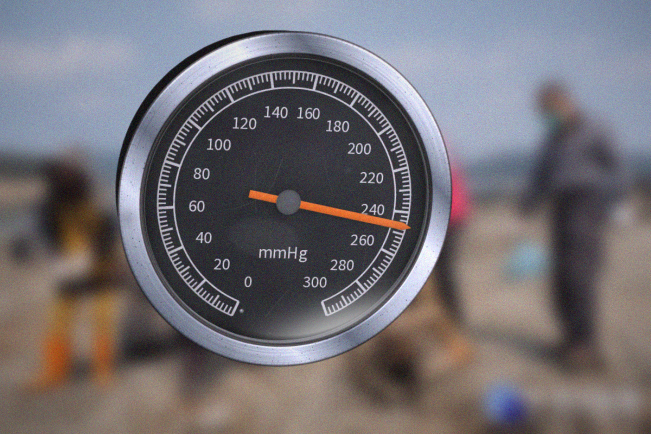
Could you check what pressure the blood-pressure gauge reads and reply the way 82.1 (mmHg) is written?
246 (mmHg)
